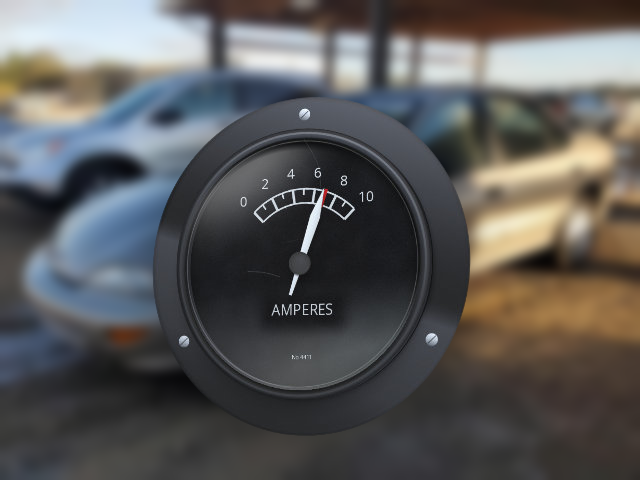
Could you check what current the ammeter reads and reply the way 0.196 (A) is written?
7 (A)
